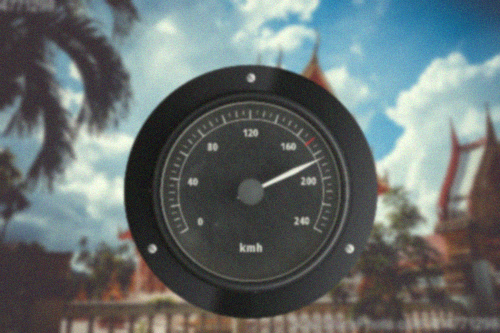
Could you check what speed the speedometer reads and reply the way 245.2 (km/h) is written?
185 (km/h)
